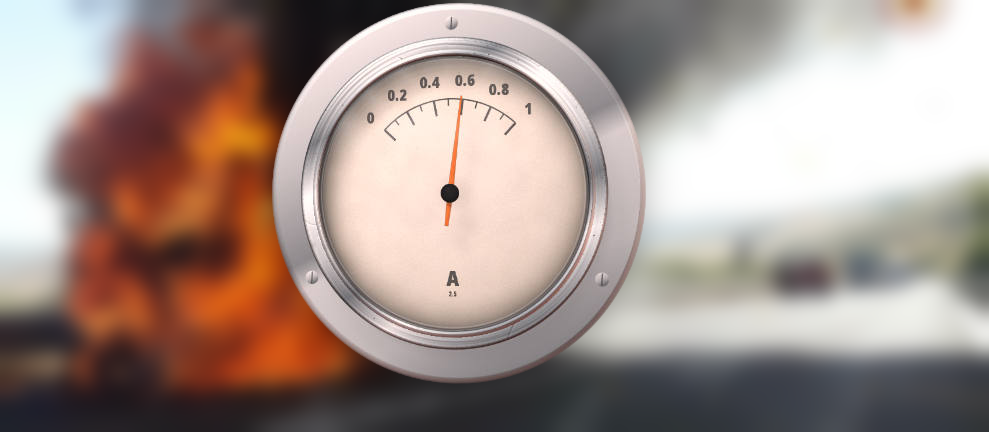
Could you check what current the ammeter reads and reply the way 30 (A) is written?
0.6 (A)
